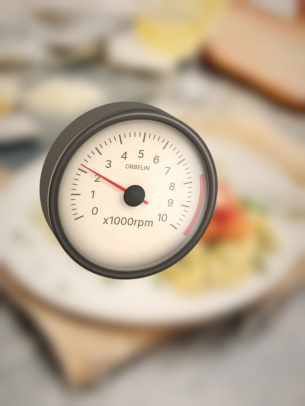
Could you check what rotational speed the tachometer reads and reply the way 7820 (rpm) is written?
2200 (rpm)
